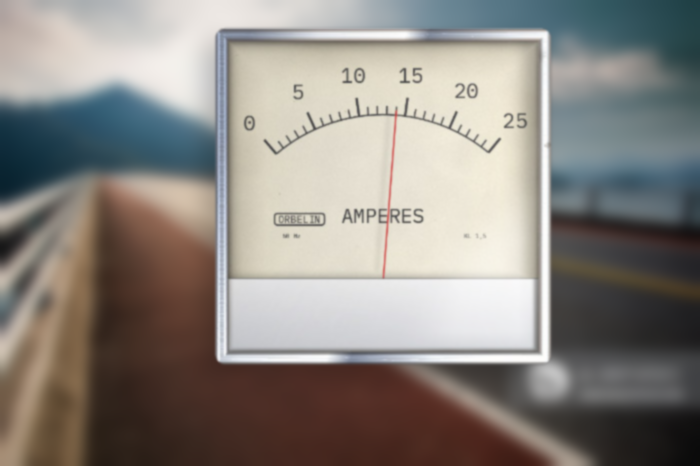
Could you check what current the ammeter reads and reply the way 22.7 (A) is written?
14 (A)
